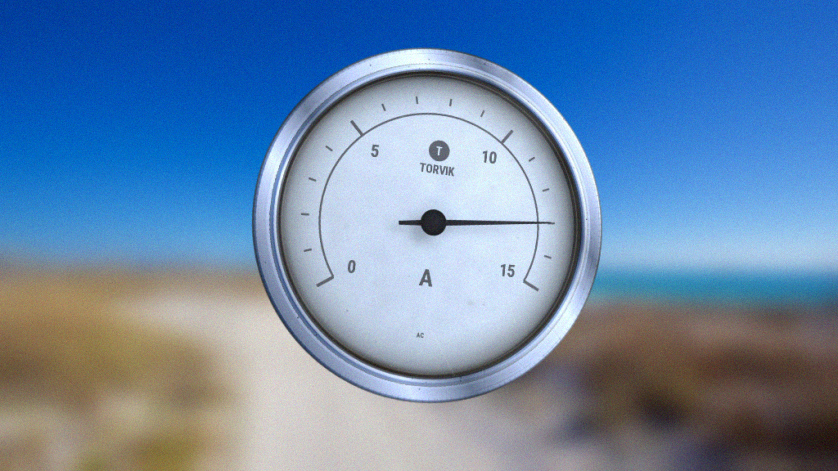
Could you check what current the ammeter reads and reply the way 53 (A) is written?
13 (A)
